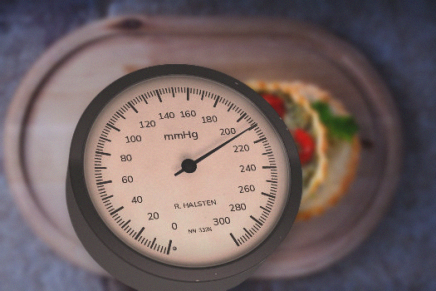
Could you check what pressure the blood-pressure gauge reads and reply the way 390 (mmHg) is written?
210 (mmHg)
